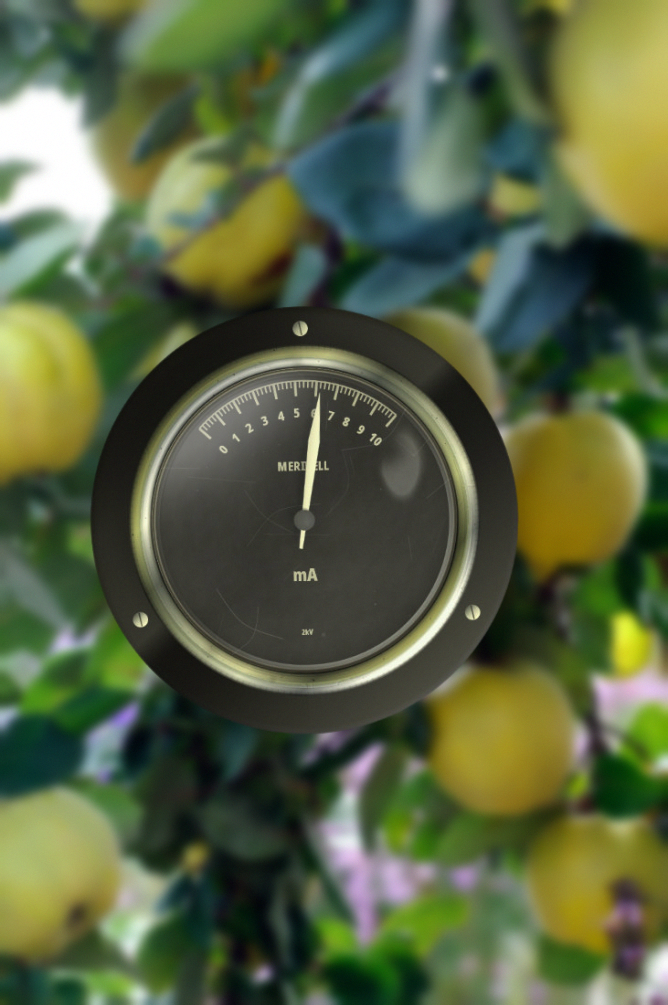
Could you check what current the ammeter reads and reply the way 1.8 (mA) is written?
6.2 (mA)
